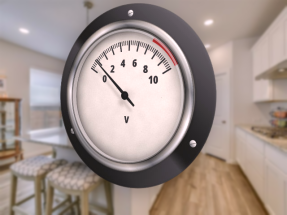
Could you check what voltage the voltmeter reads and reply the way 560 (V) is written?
1 (V)
